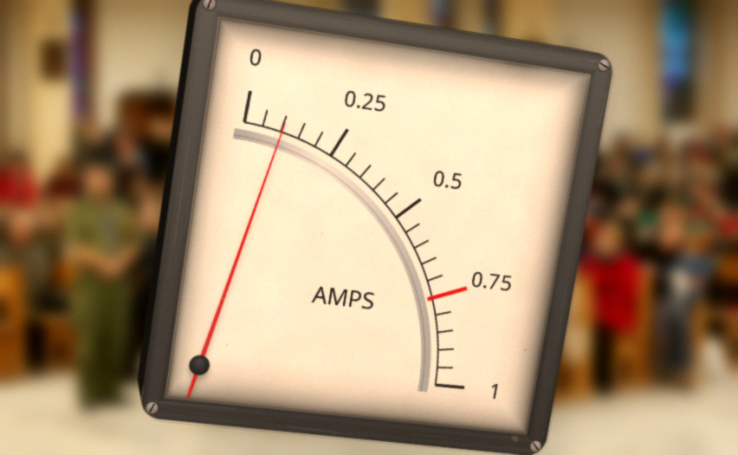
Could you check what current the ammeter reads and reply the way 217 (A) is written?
0.1 (A)
